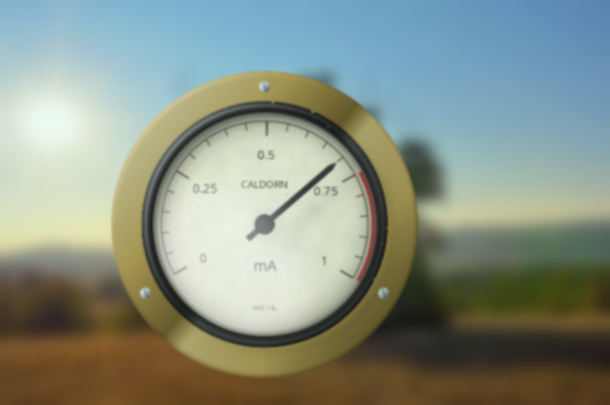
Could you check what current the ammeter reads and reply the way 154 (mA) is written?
0.7 (mA)
